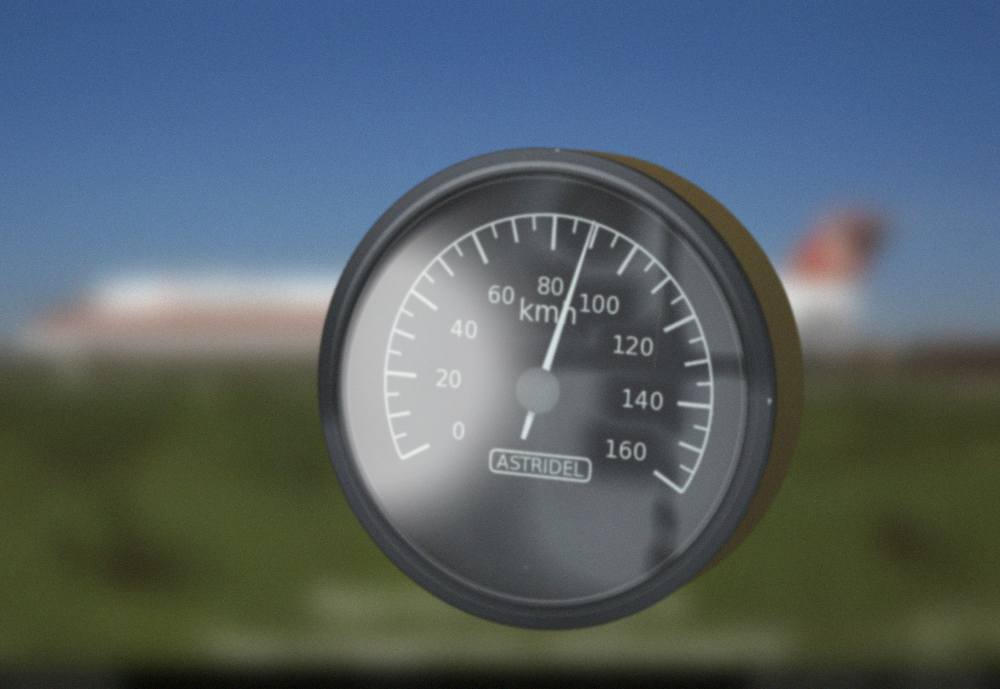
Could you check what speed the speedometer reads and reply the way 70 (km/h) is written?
90 (km/h)
